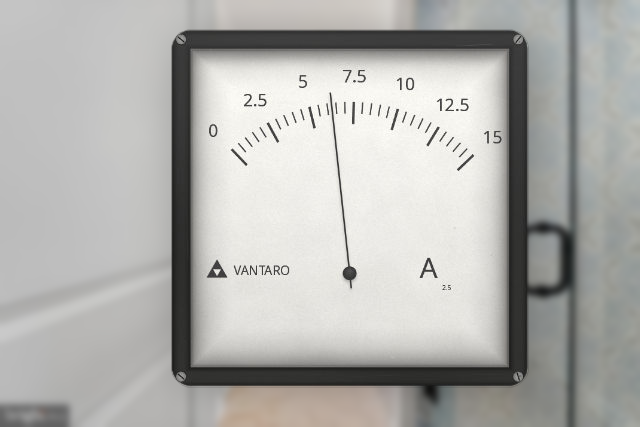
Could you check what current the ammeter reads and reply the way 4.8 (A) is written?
6.25 (A)
